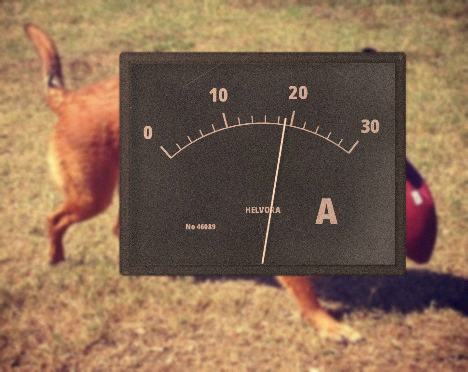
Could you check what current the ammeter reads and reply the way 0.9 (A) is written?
19 (A)
